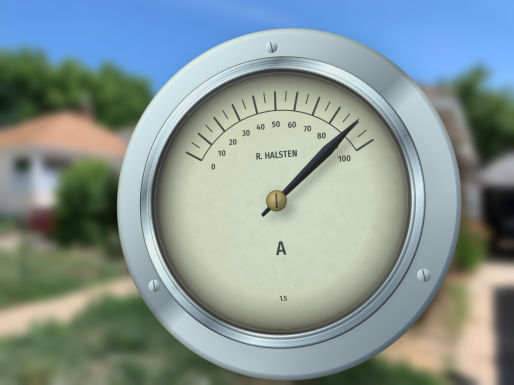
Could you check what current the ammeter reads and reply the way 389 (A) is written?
90 (A)
